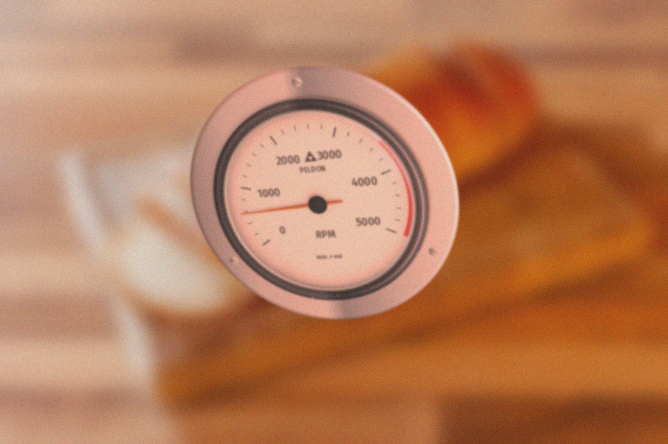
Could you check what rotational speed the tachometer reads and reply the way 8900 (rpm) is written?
600 (rpm)
